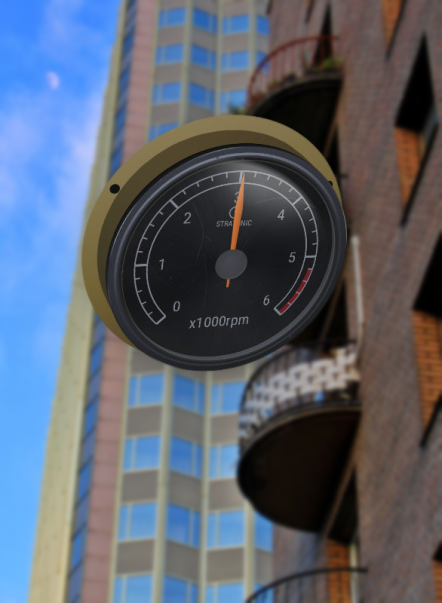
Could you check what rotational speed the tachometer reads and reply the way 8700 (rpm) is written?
3000 (rpm)
